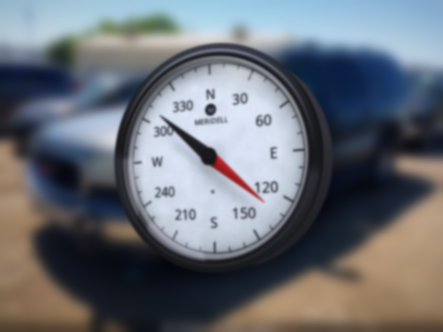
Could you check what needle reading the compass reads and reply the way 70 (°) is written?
130 (°)
